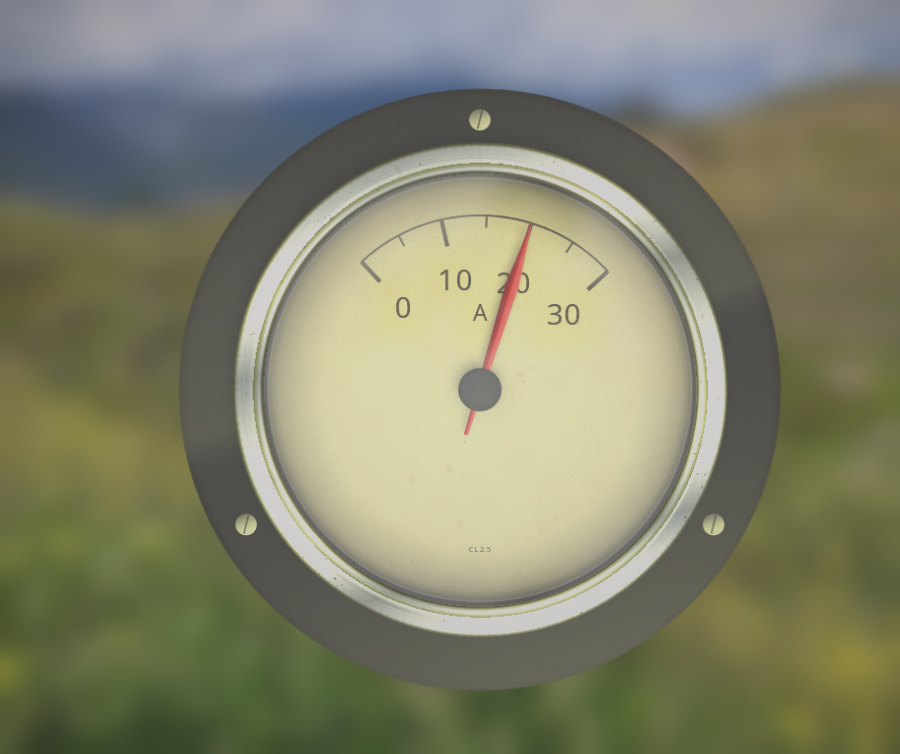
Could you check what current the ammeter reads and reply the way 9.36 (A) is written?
20 (A)
